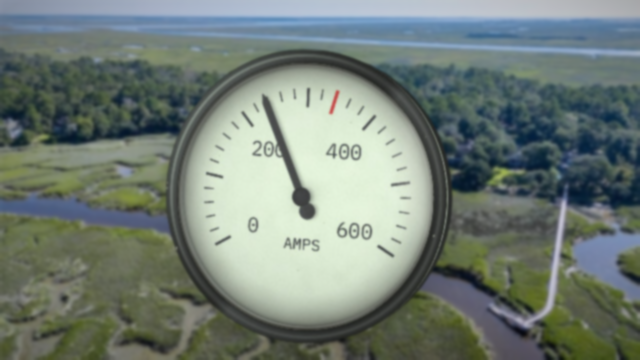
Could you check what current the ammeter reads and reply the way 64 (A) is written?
240 (A)
